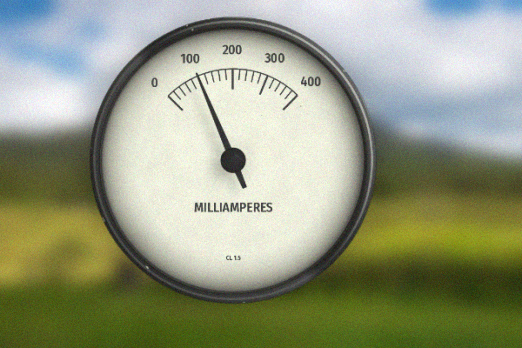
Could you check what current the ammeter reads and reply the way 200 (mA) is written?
100 (mA)
